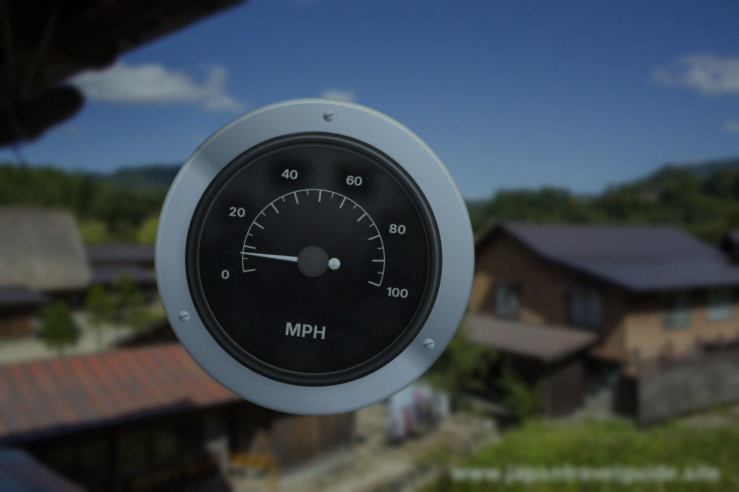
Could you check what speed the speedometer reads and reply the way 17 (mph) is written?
7.5 (mph)
